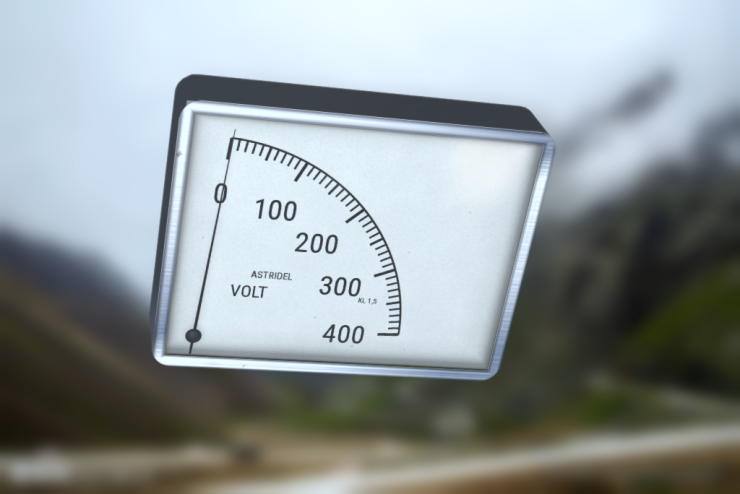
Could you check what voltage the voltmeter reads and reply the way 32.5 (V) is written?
0 (V)
